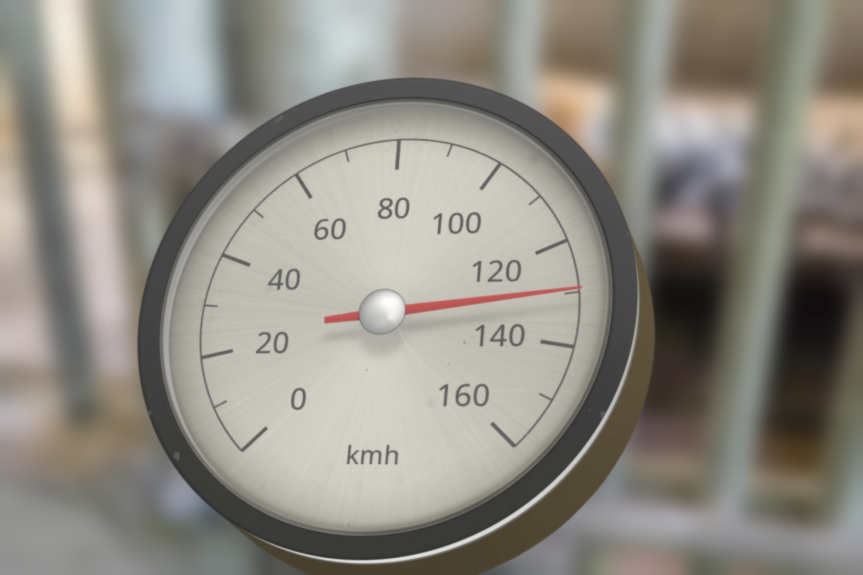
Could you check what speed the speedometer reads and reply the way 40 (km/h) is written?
130 (km/h)
